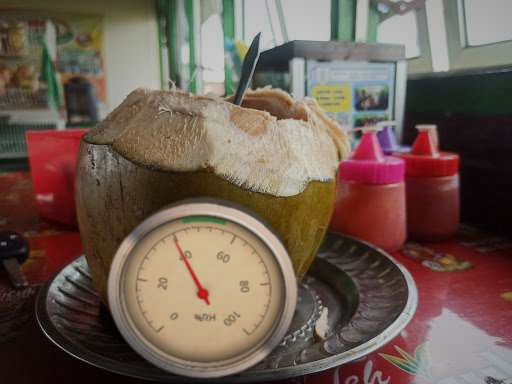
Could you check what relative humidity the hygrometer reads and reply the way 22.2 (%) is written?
40 (%)
